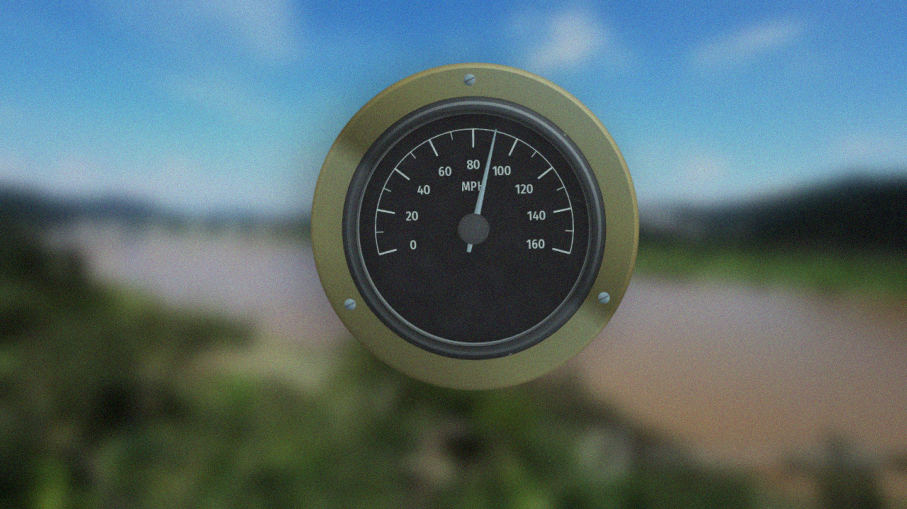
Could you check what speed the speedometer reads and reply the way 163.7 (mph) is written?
90 (mph)
